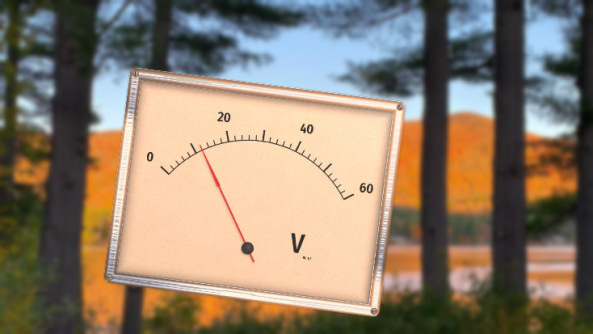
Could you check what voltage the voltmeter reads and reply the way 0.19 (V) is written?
12 (V)
